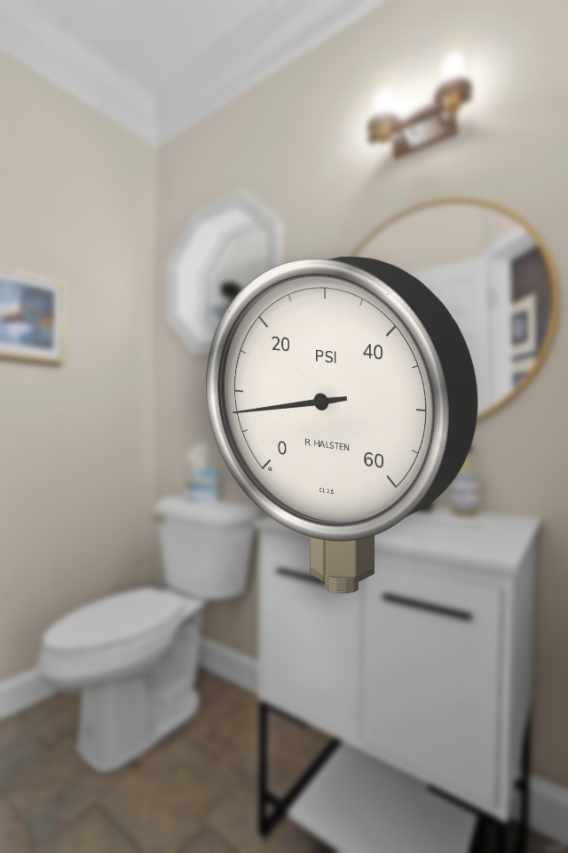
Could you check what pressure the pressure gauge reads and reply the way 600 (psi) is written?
7.5 (psi)
